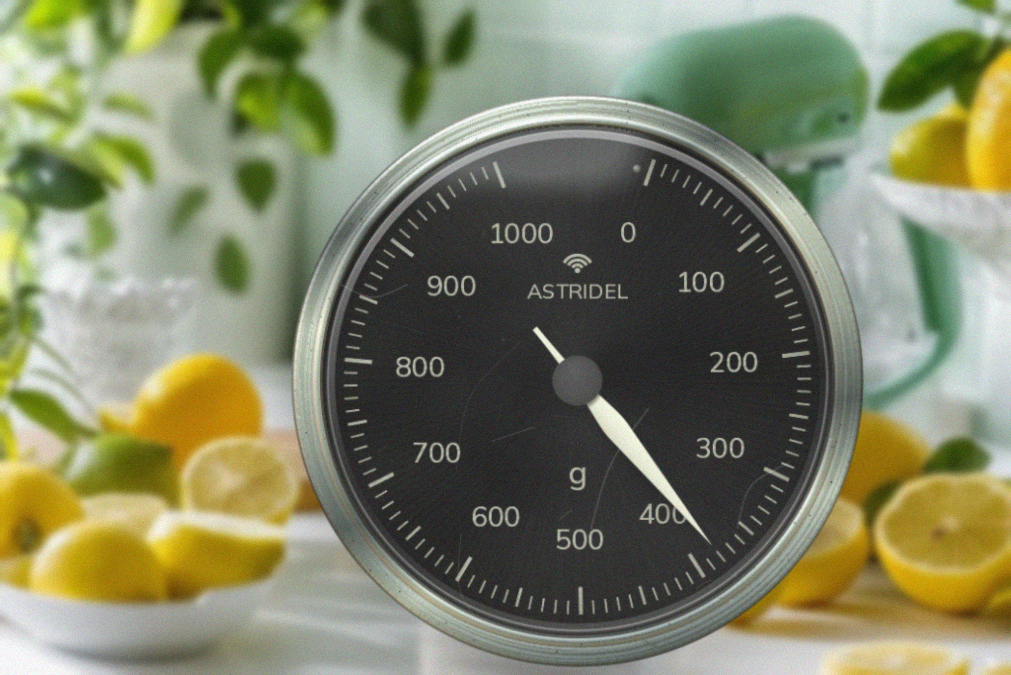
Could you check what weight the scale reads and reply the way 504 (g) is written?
380 (g)
